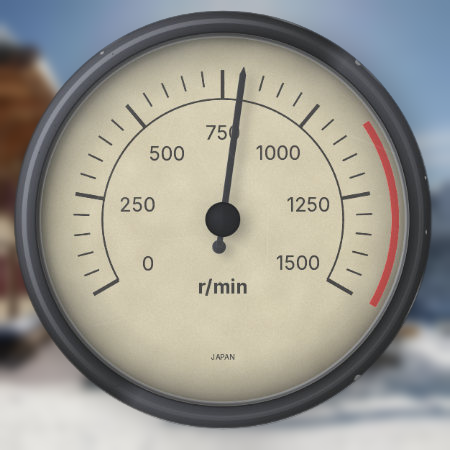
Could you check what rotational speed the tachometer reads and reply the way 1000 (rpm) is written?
800 (rpm)
